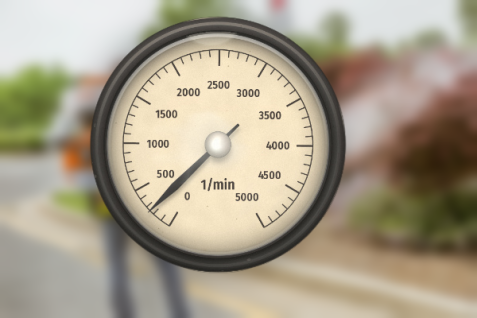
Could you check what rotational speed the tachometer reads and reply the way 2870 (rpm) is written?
250 (rpm)
